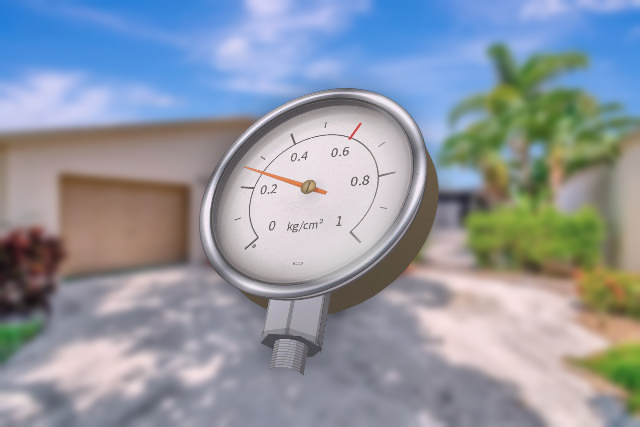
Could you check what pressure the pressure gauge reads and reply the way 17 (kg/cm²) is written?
0.25 (kg/cm²)
